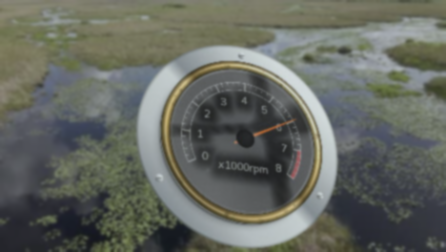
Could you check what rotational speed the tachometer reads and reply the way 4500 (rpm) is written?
6000 (rpm)
